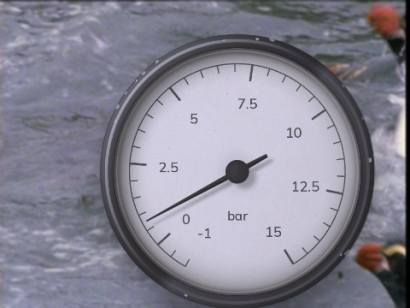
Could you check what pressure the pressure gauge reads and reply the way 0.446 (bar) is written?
0.75 (bar)
